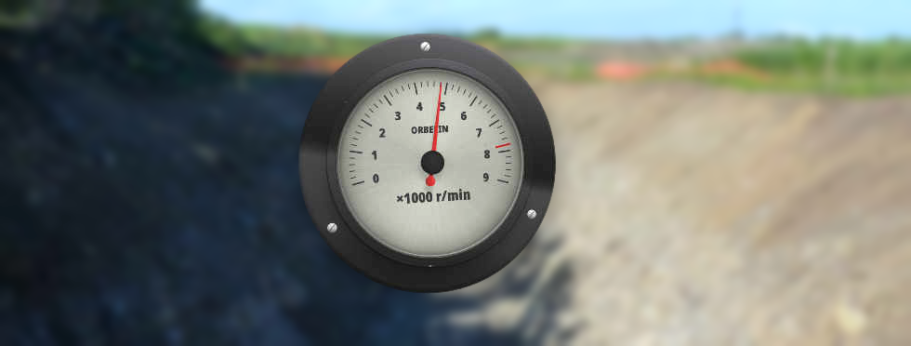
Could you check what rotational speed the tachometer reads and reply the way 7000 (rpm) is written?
4800 (rpm)
